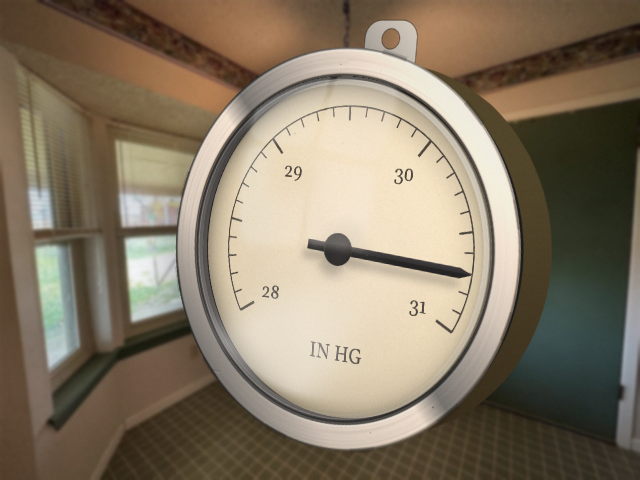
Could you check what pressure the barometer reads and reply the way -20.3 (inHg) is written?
30.7 (inHg)
